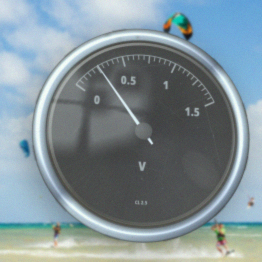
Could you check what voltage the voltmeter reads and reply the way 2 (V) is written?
0.25 (V)
